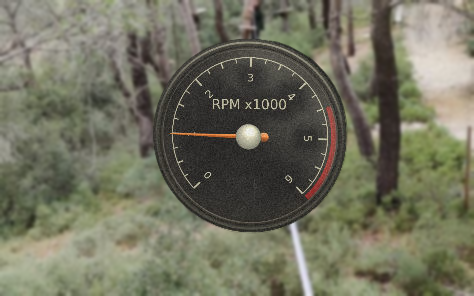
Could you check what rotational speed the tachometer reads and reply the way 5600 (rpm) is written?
1000 (rpm)
